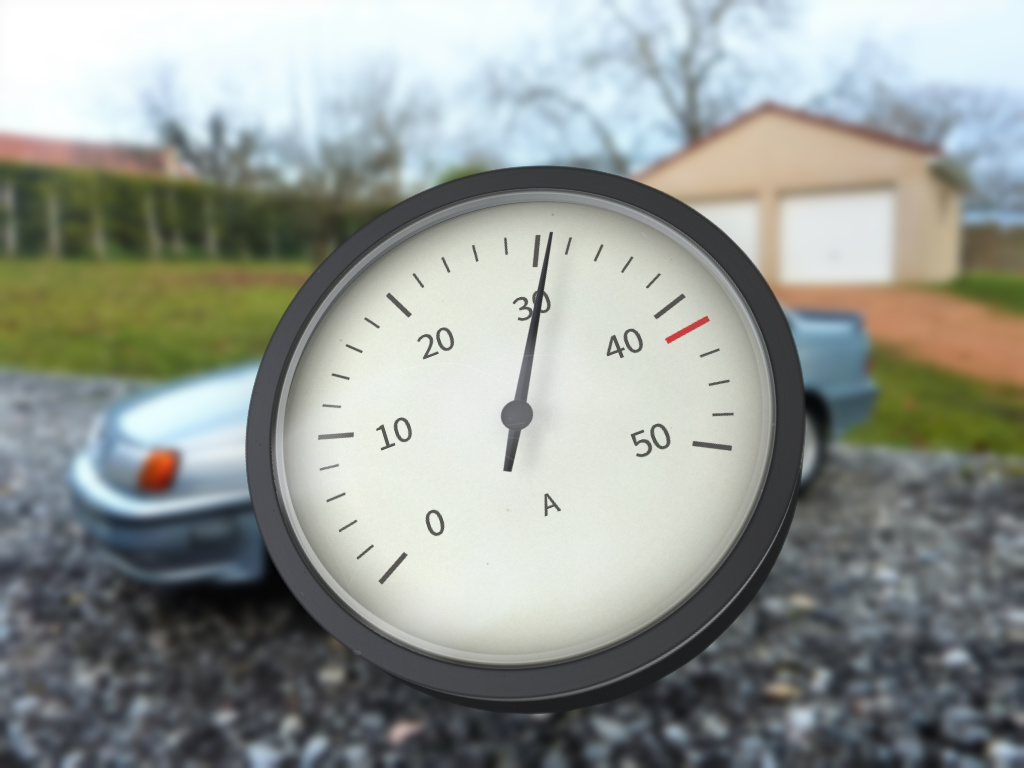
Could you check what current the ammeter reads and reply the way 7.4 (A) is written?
31 (A)
